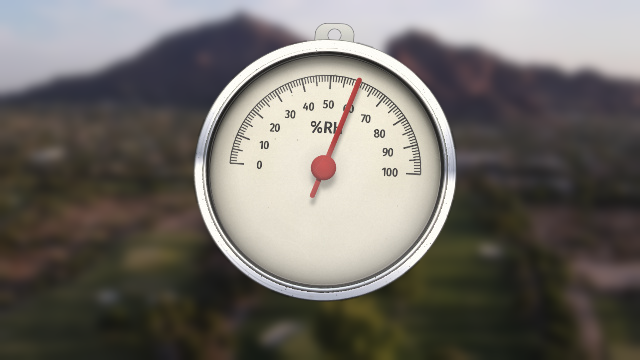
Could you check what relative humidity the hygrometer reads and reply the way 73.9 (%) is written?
60 (%)
